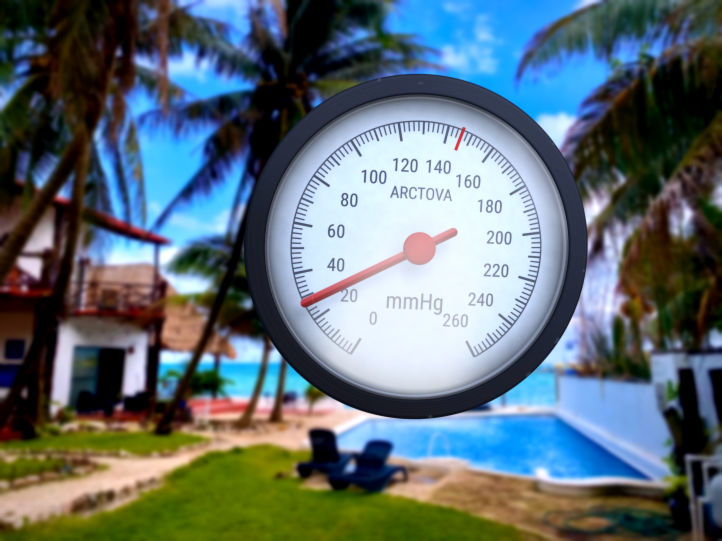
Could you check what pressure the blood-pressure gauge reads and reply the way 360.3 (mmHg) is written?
28 (mmHg)
